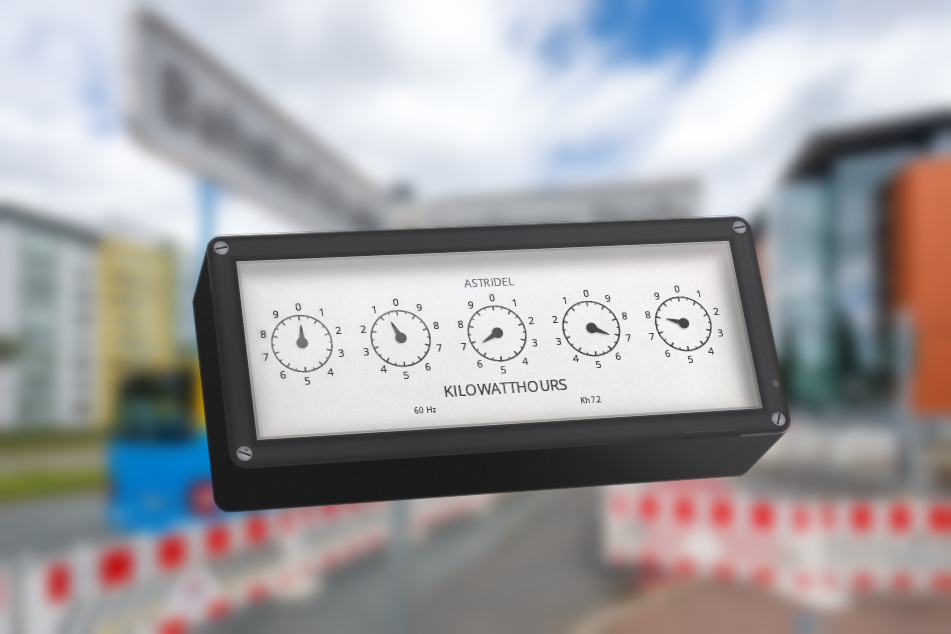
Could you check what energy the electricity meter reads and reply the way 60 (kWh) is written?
668 (kWh)
